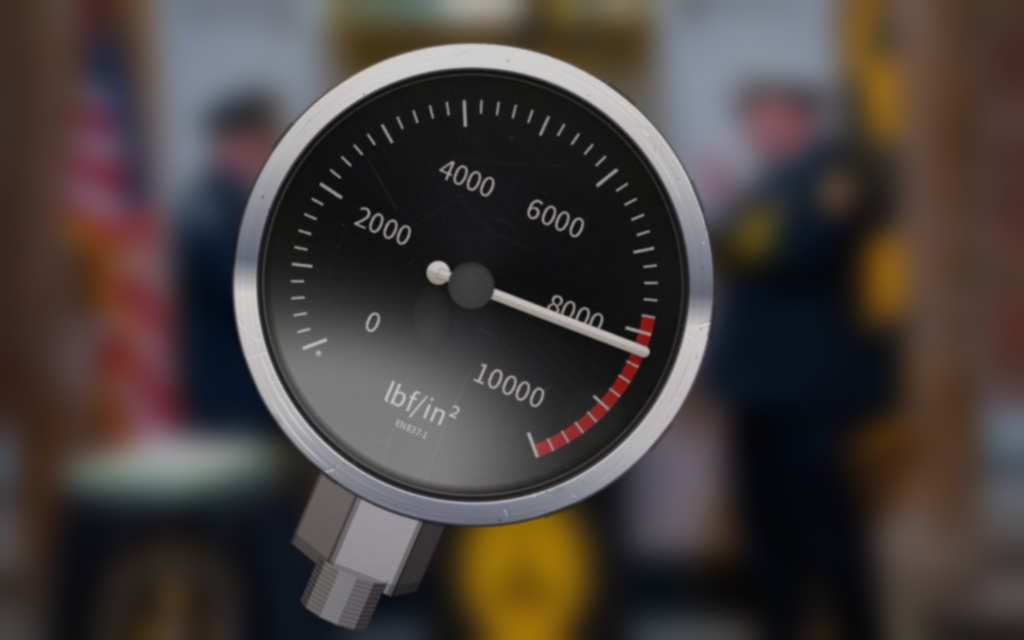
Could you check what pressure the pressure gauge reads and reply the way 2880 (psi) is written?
8200 (psi)
